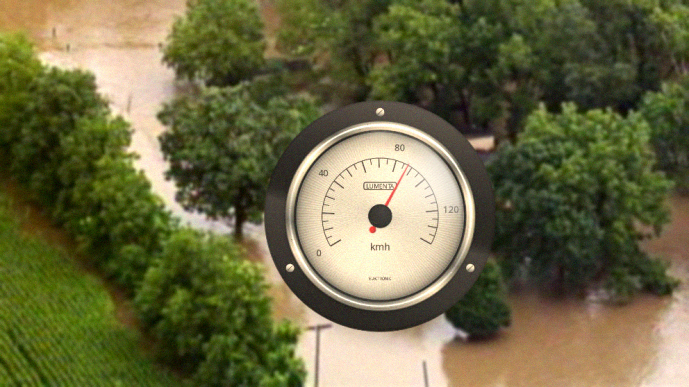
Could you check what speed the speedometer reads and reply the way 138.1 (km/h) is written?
87.5 (km/h)
